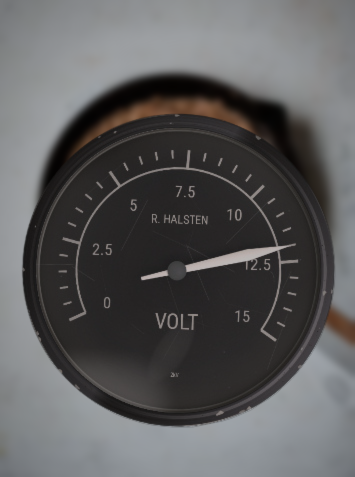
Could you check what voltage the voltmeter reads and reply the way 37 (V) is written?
12 (V)
